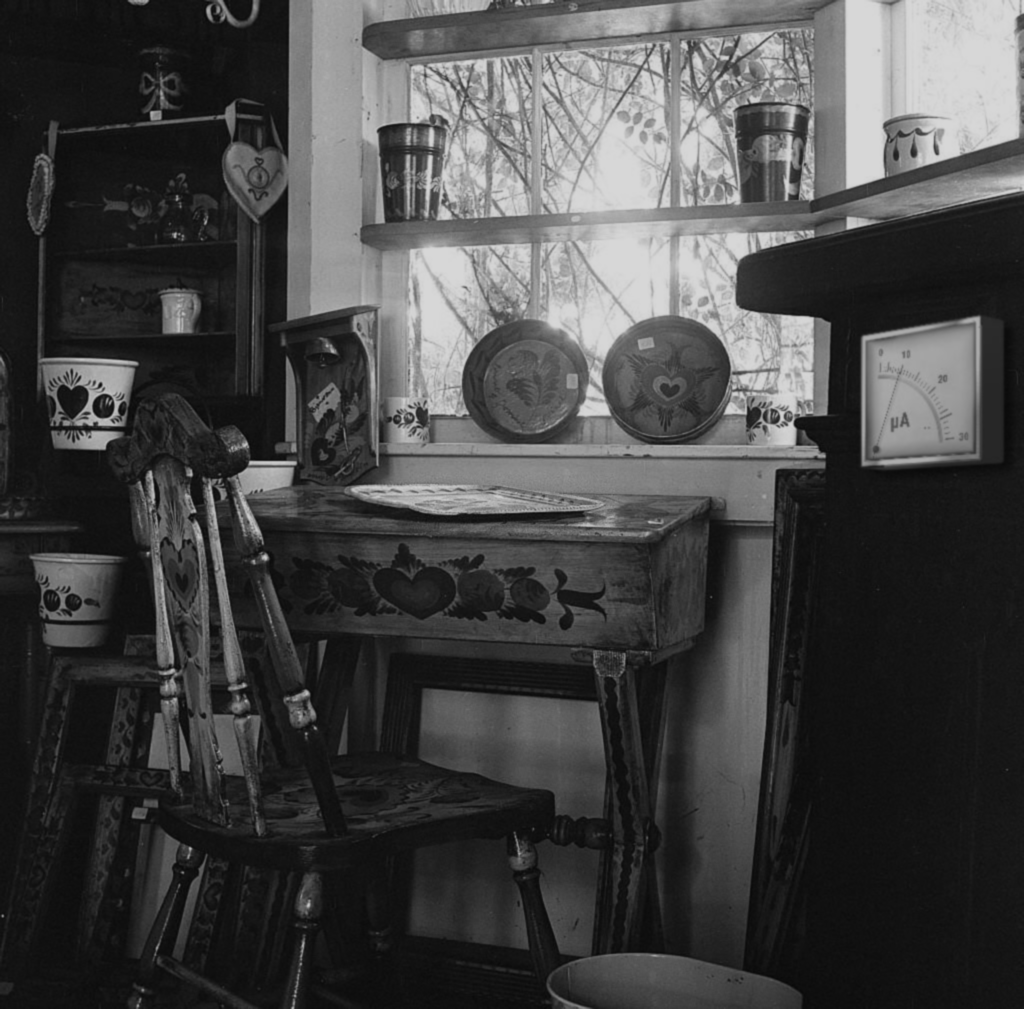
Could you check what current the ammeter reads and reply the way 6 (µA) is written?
10 (µA)
